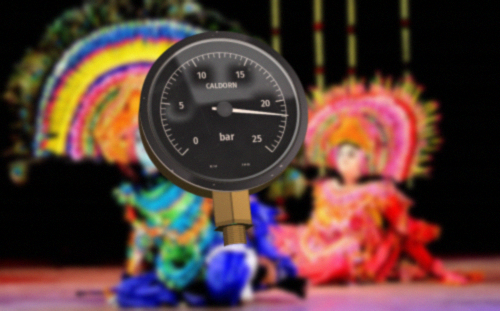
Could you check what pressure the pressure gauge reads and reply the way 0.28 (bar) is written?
21.5 (bar)
